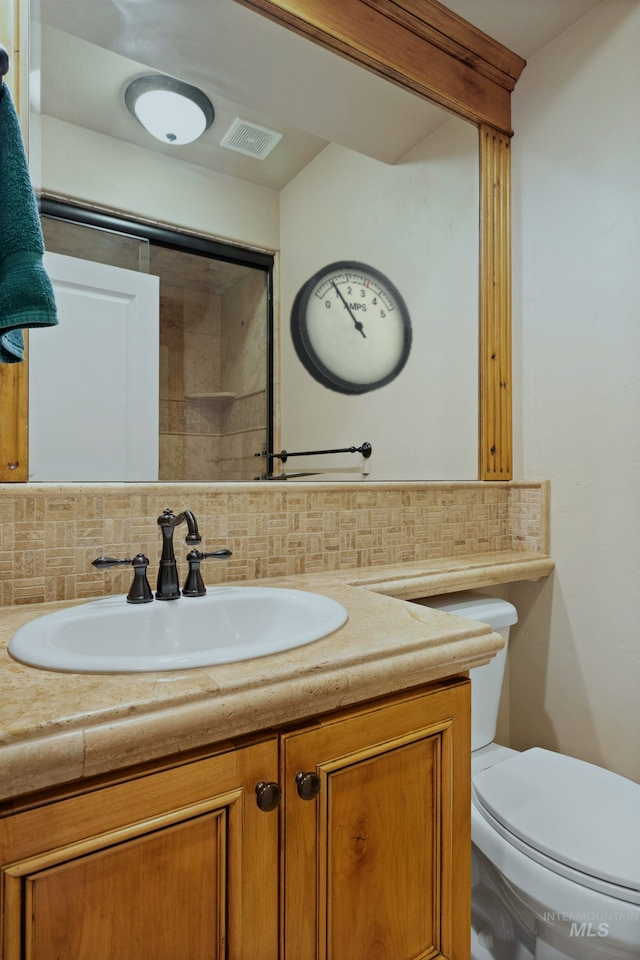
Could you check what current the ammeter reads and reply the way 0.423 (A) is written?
1 (A)
